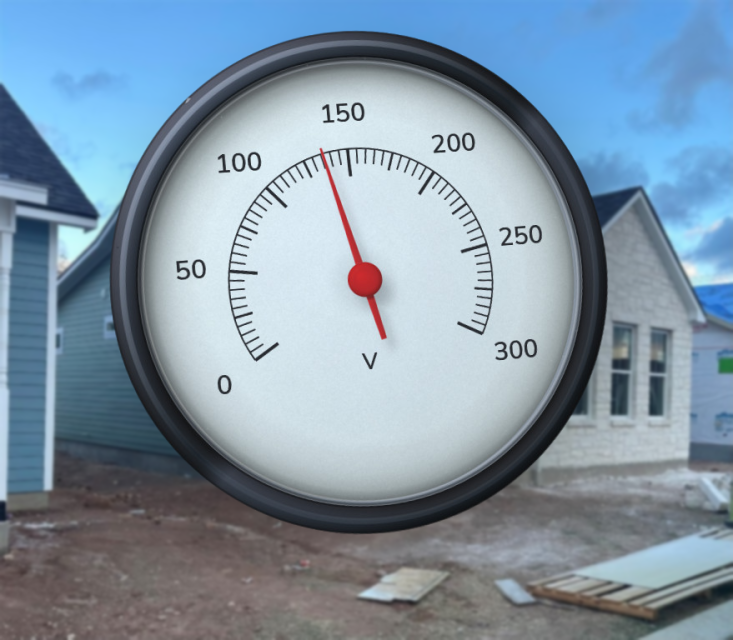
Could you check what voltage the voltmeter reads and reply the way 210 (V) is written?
135 (V)
